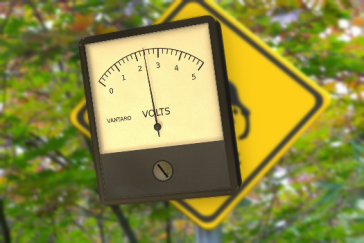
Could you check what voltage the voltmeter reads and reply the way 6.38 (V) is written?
2.4 (V)
